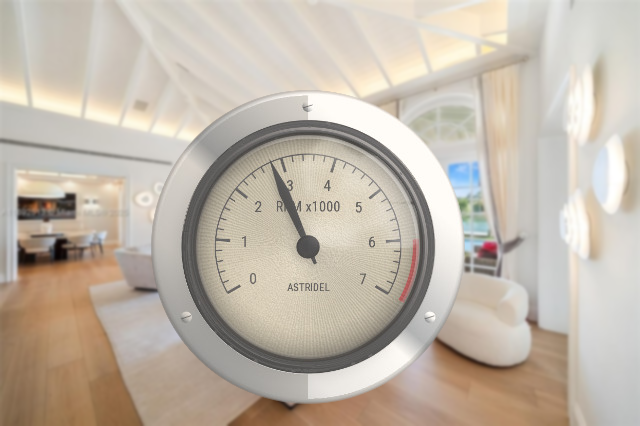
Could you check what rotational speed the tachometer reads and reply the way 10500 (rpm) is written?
2800 (rpm)
